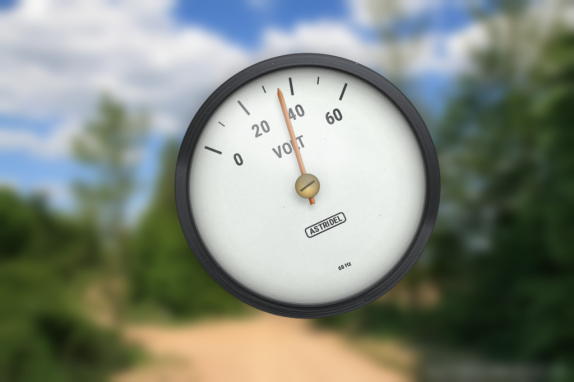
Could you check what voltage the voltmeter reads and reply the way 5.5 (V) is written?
35 (V)
